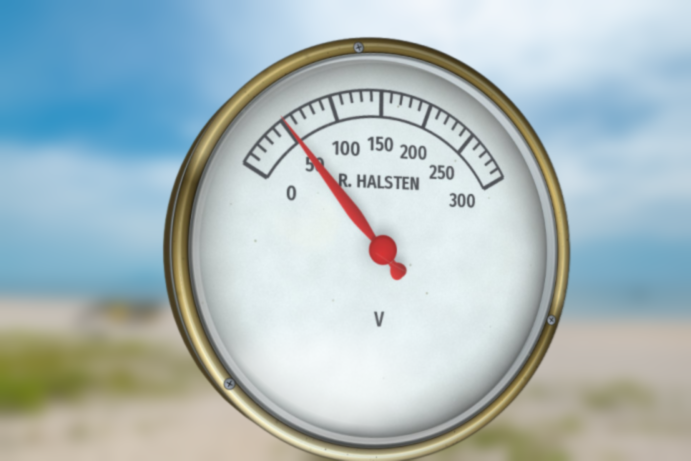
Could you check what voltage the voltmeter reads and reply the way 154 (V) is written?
50 (V)
